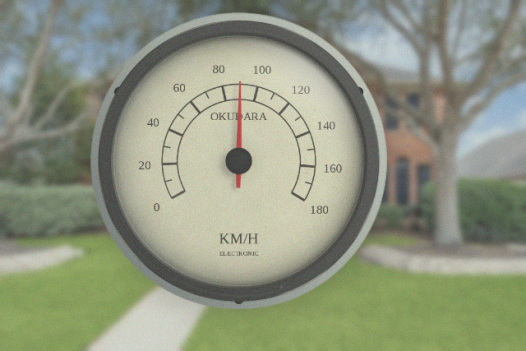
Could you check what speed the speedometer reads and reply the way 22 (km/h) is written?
90 (km/h)
